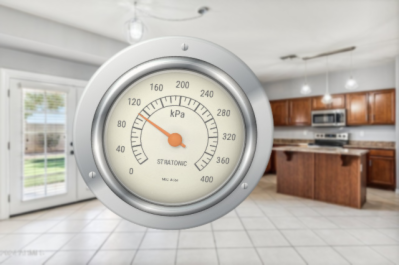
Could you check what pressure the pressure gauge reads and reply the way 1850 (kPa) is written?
110 (kPa)
